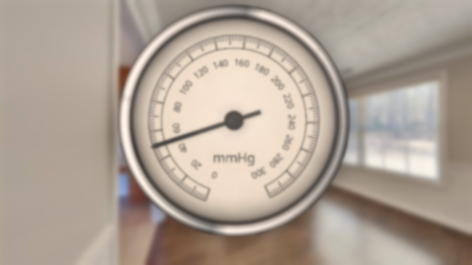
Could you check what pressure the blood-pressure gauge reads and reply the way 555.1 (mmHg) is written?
50 (mmHg)
